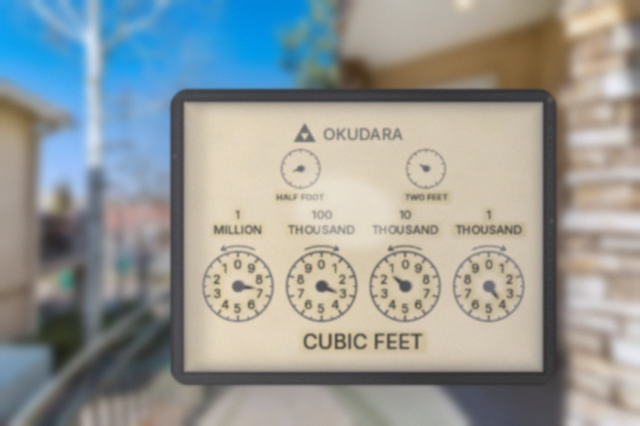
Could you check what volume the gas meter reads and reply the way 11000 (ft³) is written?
731400 (ft³)
